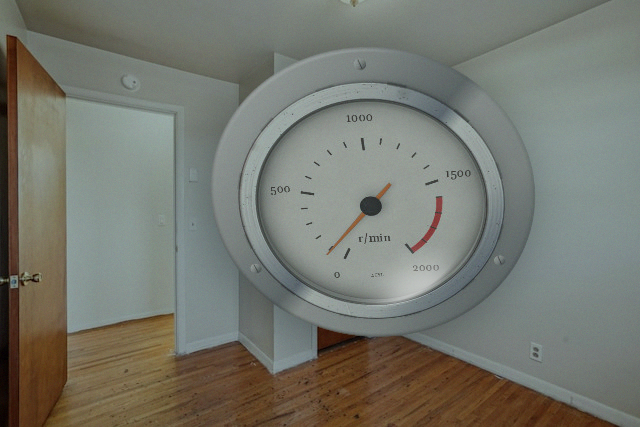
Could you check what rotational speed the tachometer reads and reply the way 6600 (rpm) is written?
100 (rpm)
